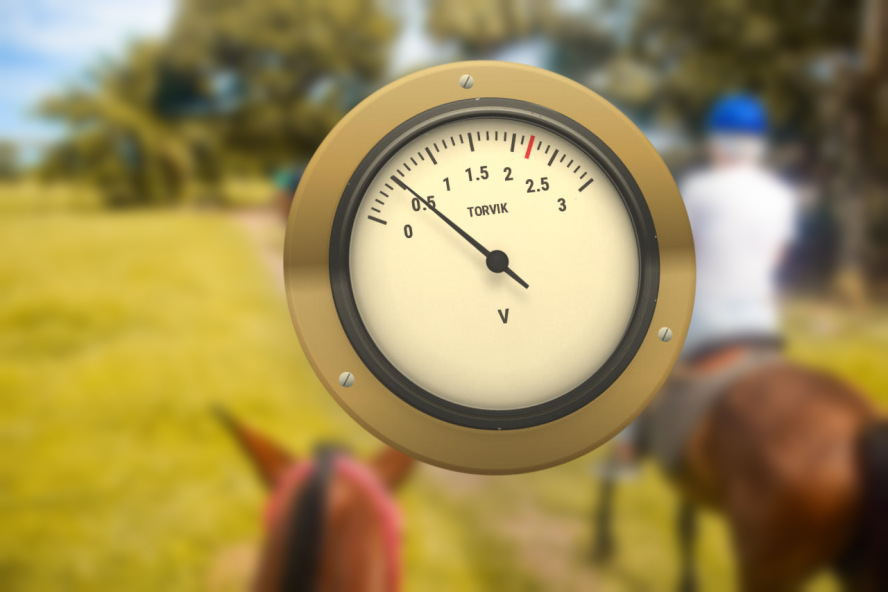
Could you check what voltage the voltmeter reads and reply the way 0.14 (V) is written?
0.5 (V)
